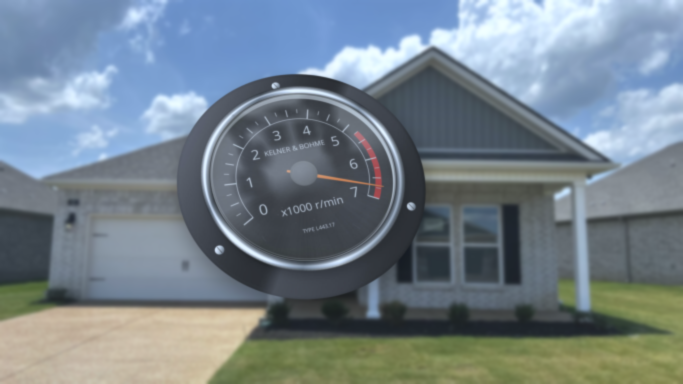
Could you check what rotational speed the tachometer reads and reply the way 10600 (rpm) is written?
6750 (rpm)
